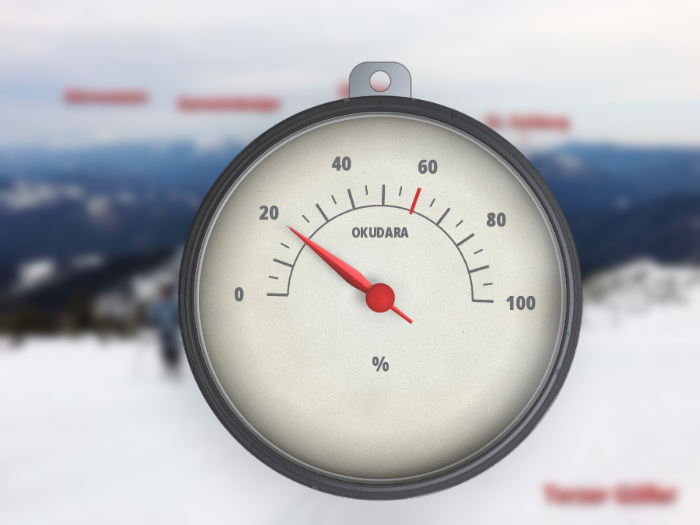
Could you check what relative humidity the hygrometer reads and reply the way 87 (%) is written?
20 (%)
